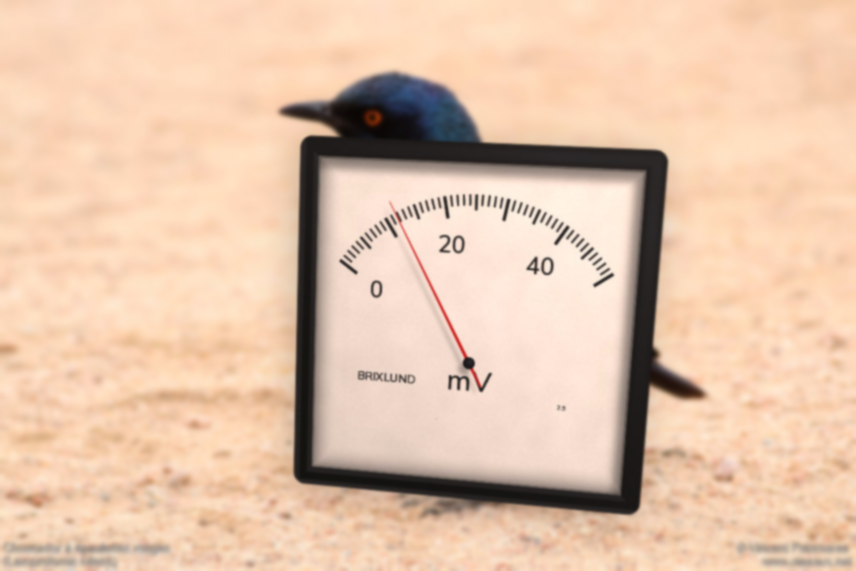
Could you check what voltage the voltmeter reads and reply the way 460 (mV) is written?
12 (mV)
